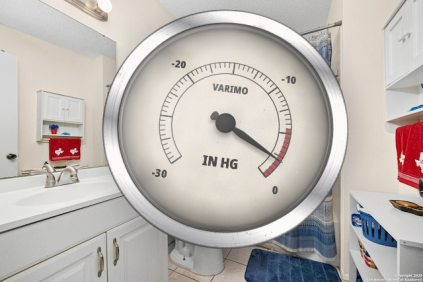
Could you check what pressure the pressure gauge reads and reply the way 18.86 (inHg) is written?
-2 (inHg)
